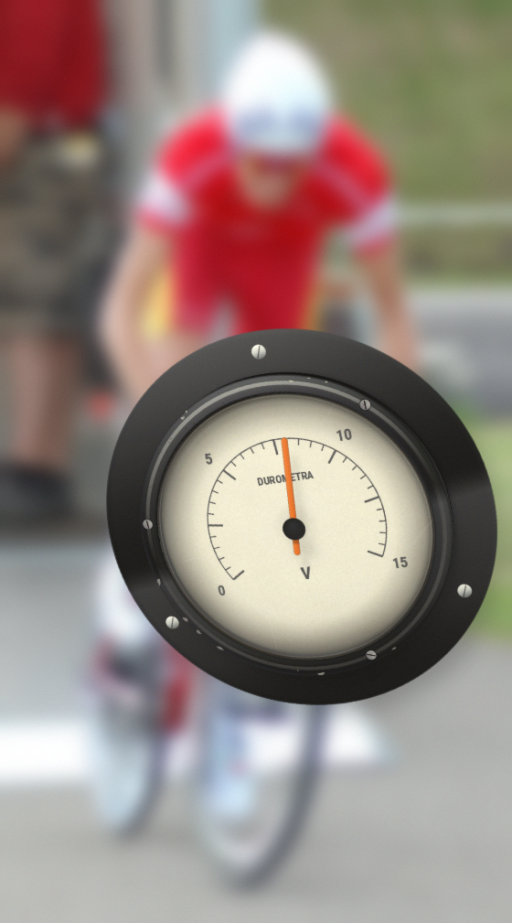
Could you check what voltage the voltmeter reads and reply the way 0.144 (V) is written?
8 (V)
